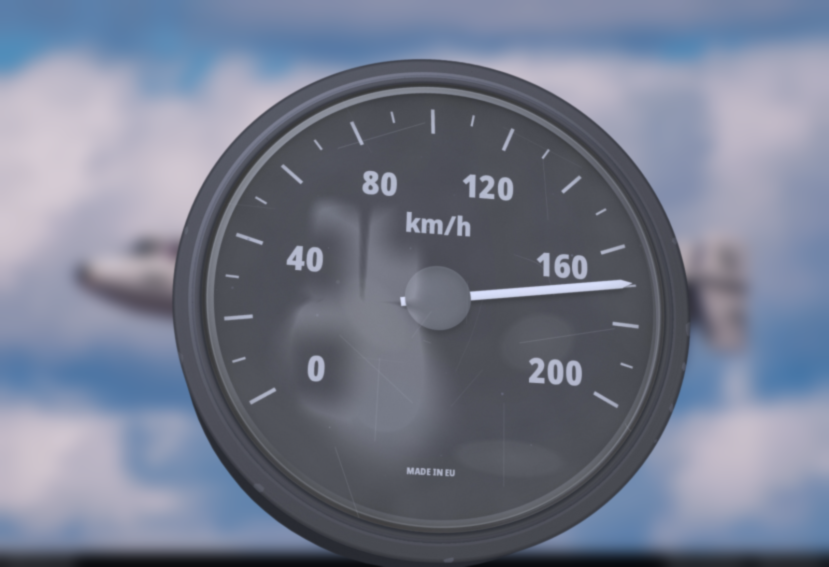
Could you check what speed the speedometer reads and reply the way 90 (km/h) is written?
170 (km/h)
